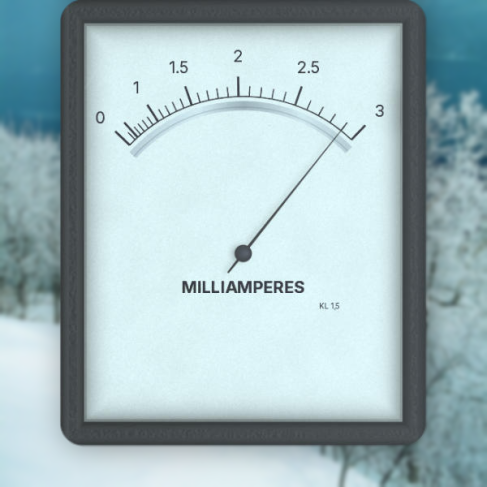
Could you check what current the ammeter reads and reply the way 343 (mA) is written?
2.9 (mA)
